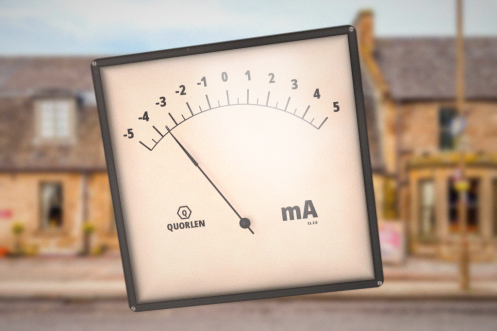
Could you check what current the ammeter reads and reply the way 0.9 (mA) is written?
-3.5 (mA)
